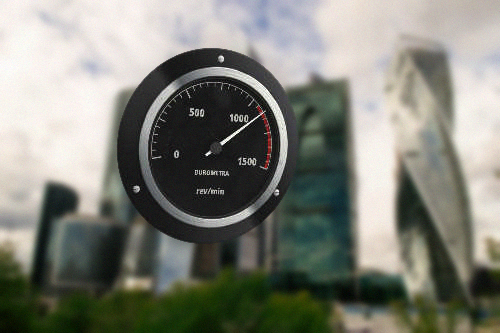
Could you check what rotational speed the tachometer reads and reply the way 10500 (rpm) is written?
1100 (rpm)
